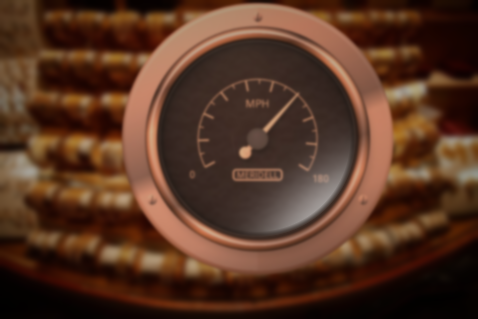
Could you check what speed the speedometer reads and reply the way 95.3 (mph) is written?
120 (mph)
